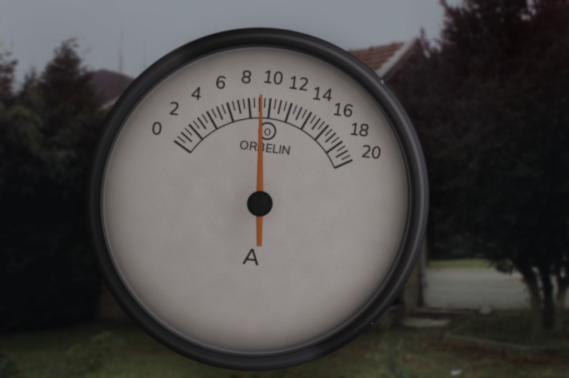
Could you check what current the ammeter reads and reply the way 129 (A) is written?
9 (A)
